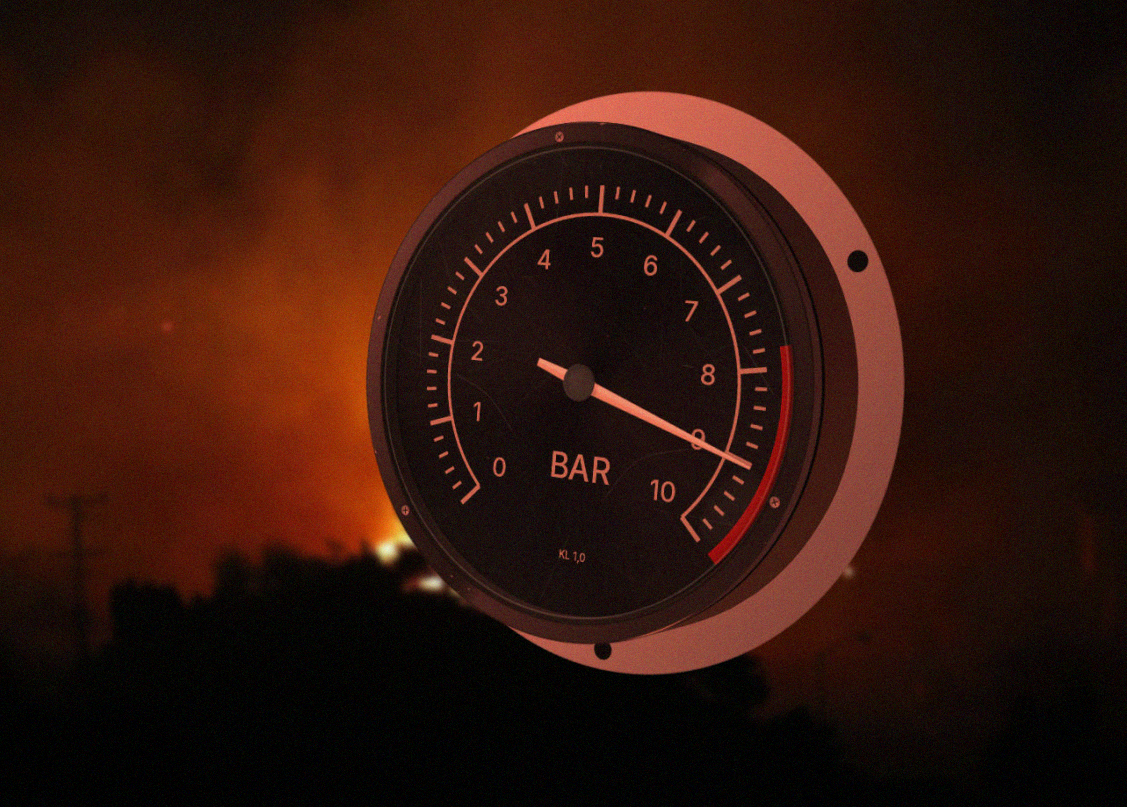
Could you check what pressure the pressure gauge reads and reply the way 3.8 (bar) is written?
9 (bar)
